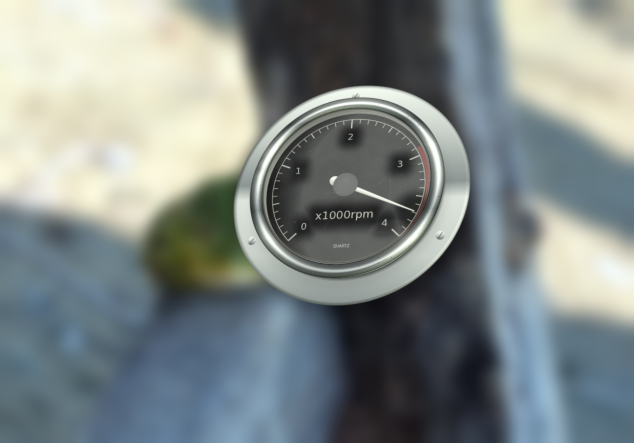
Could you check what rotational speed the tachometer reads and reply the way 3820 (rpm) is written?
3700 (rpm)
